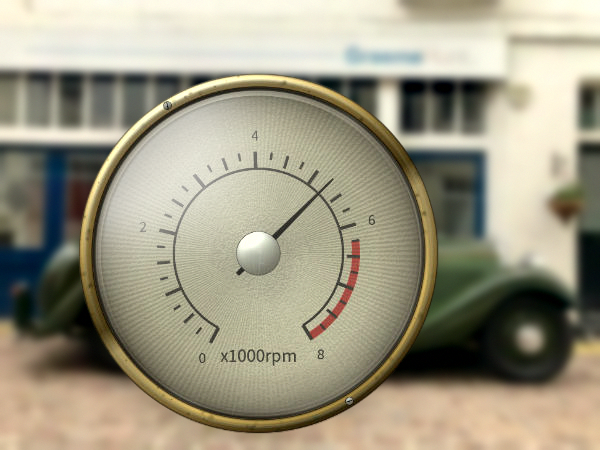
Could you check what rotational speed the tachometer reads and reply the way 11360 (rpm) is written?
5250 (rpm)
